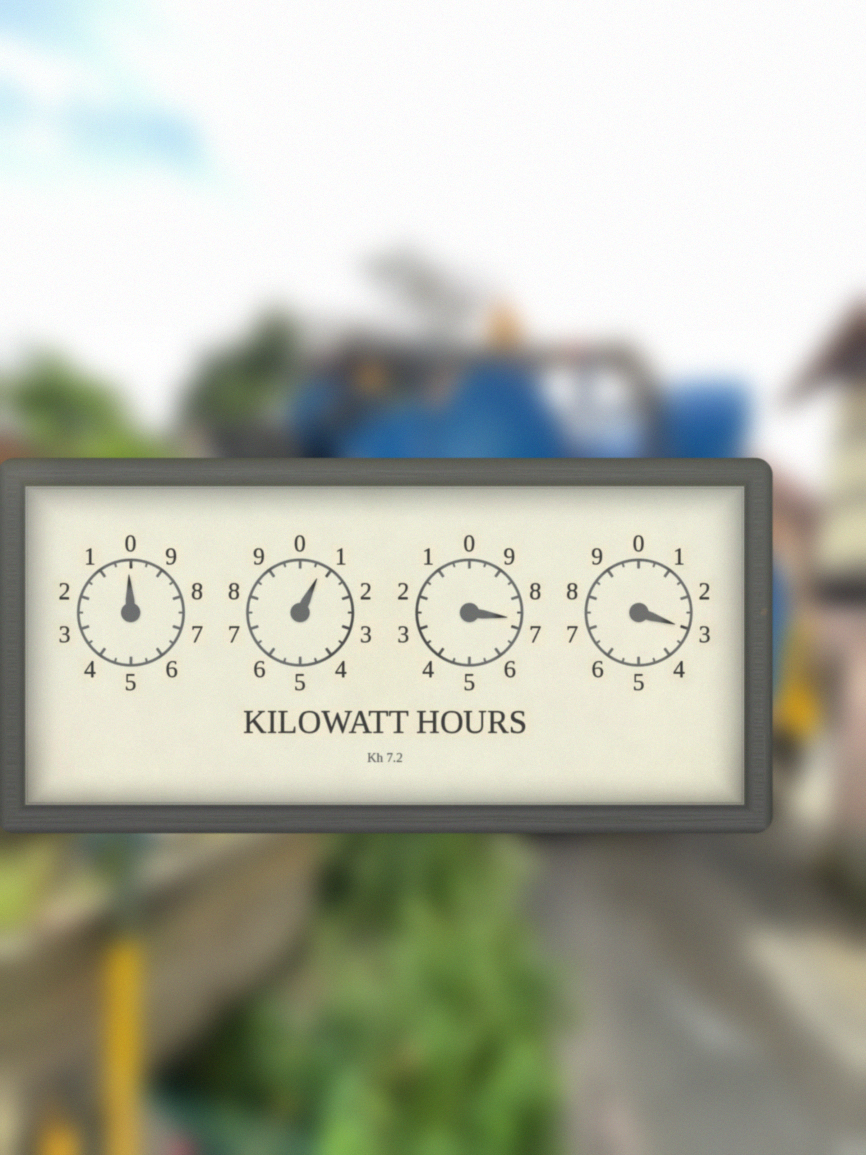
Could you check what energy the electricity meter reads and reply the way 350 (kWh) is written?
73 (kWh)
